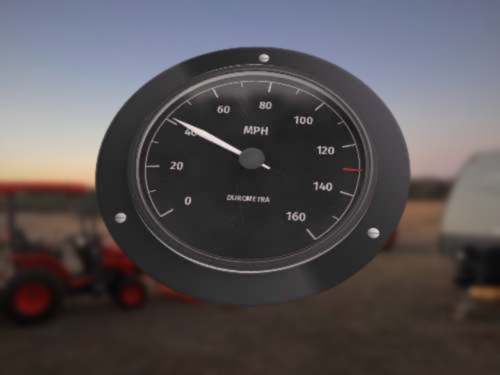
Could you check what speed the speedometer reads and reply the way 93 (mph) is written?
40 (mph)
